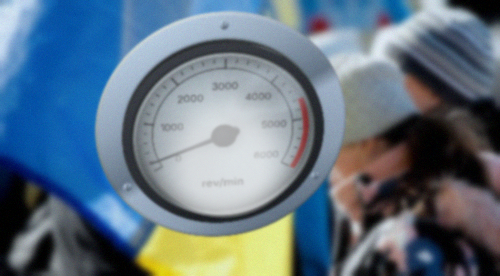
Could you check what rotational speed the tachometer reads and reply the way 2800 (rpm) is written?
200 (rpm)
